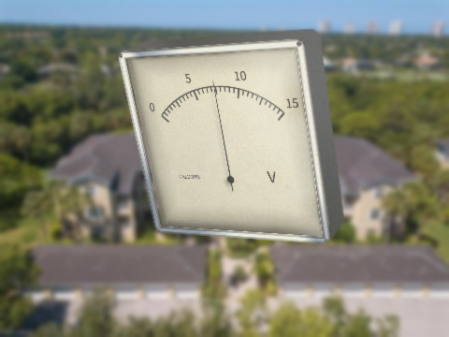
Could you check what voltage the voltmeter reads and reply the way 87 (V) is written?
7.5 (V)
